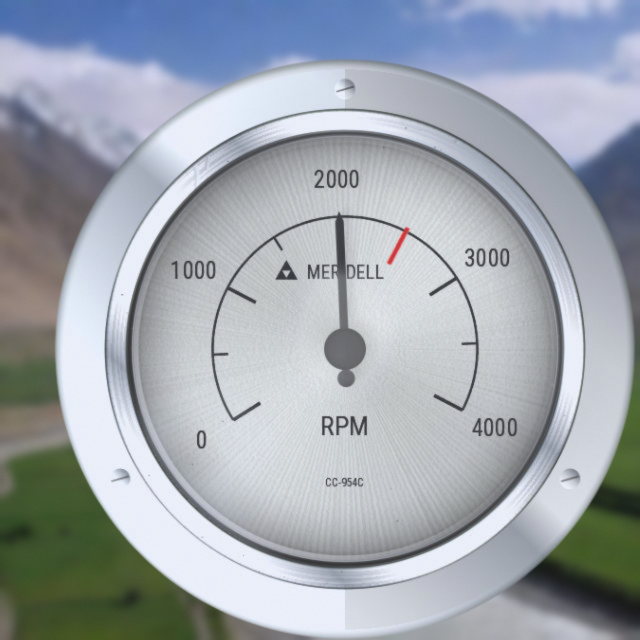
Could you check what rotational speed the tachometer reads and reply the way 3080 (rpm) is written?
2000 (rpm)
